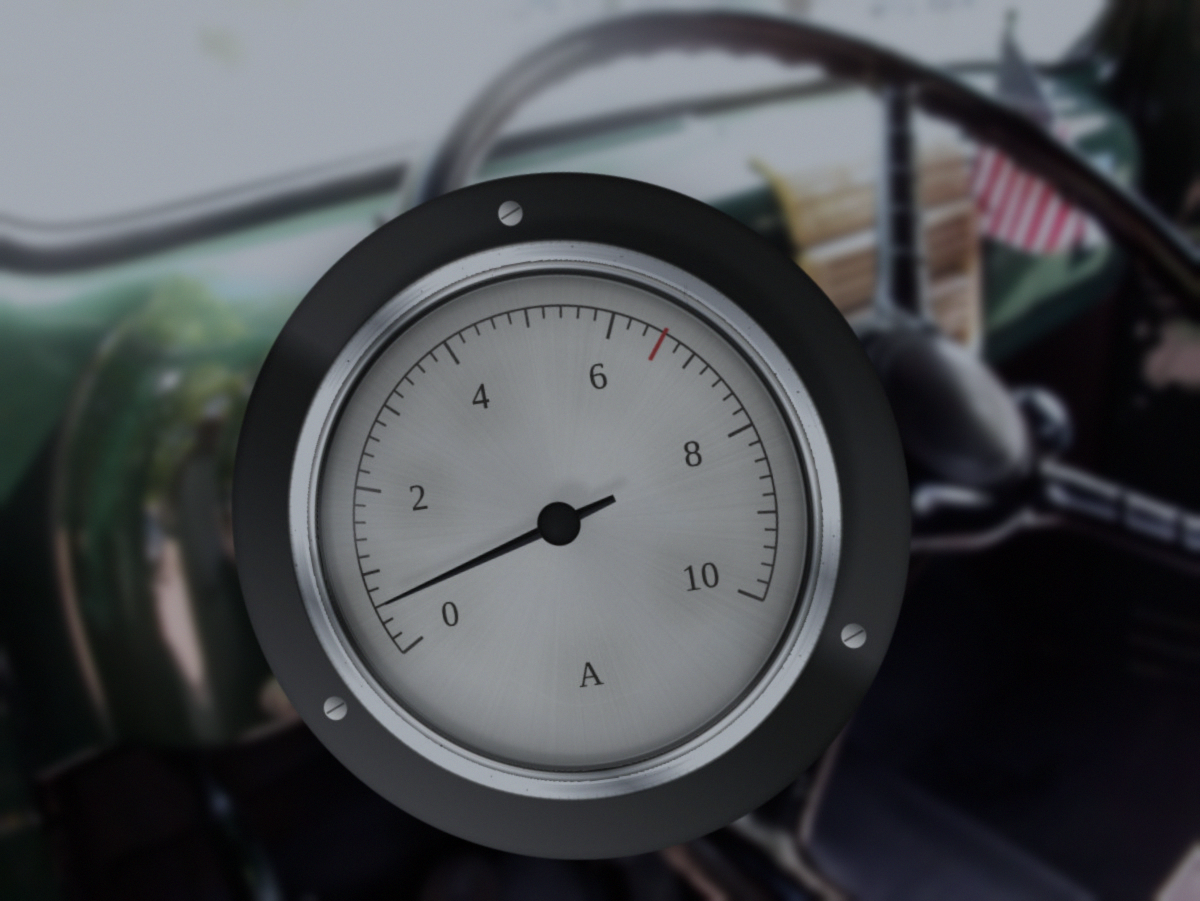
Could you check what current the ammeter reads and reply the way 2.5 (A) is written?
0.6 (A)
